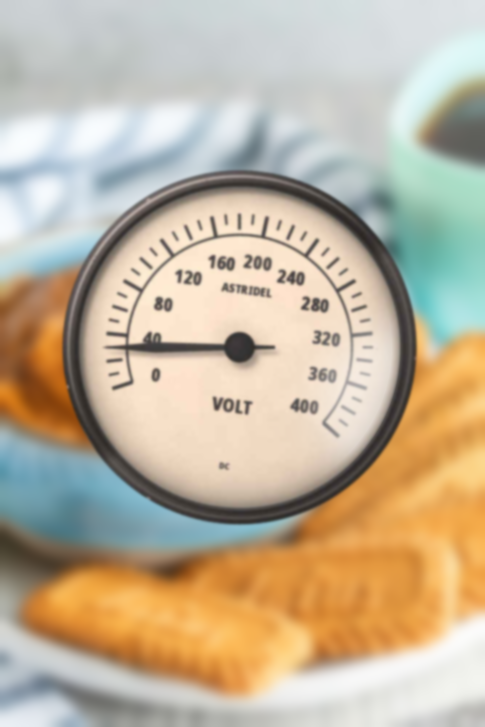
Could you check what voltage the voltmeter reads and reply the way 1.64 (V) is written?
30 (V)
